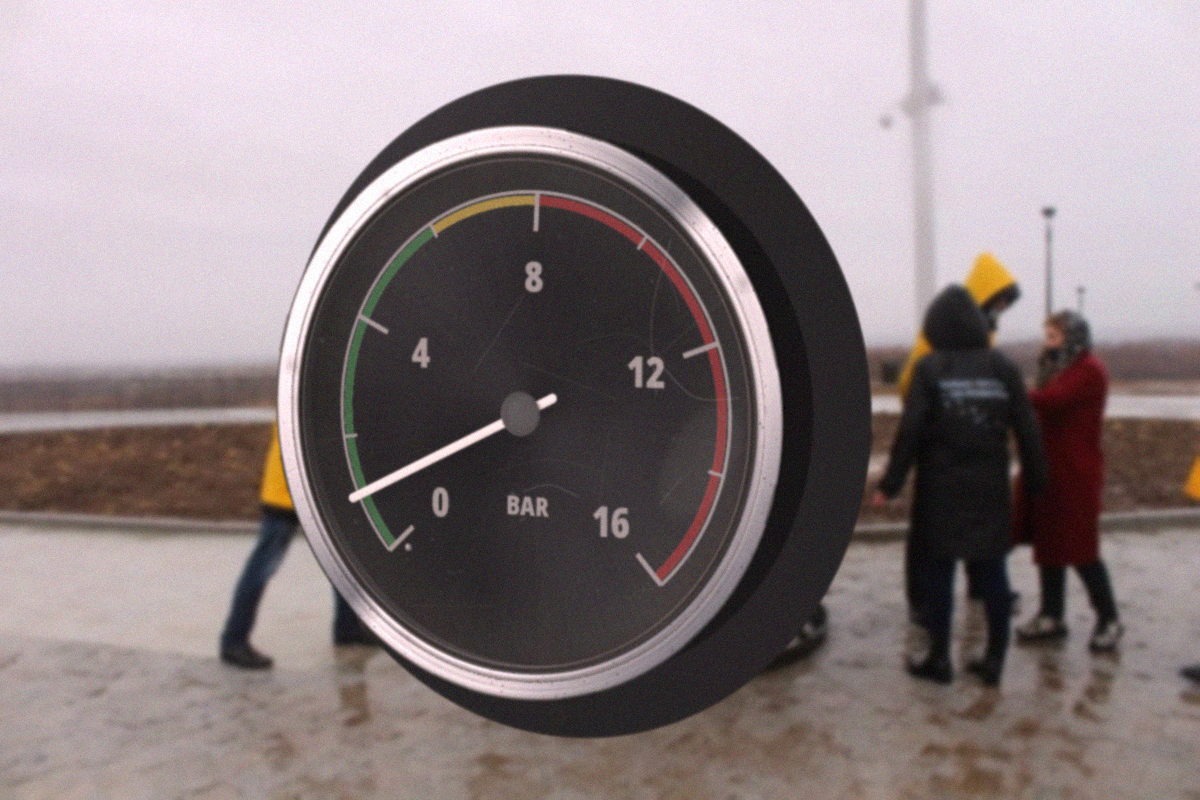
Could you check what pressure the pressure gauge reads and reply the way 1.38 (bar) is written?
1 (bar)
